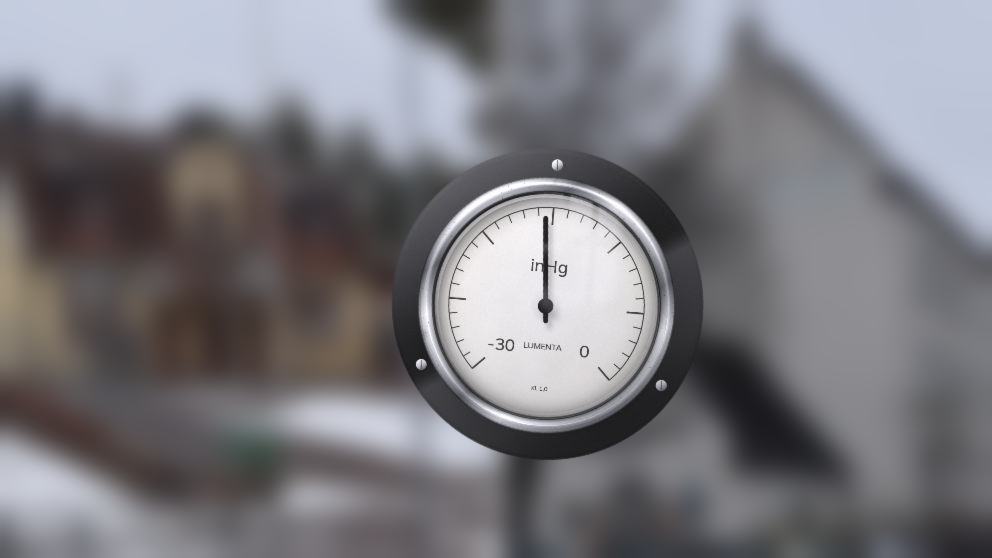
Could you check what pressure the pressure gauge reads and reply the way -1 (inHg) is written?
-15.5 (inHg)
